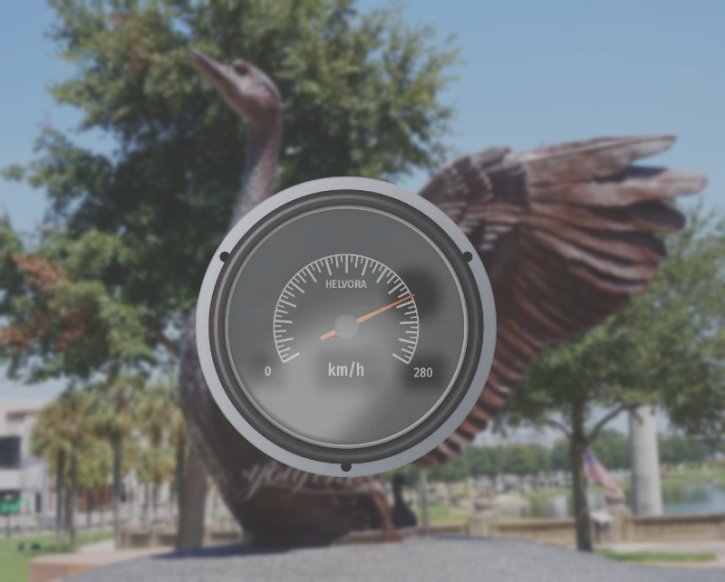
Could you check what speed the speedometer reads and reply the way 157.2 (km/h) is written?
215 (km/h)
